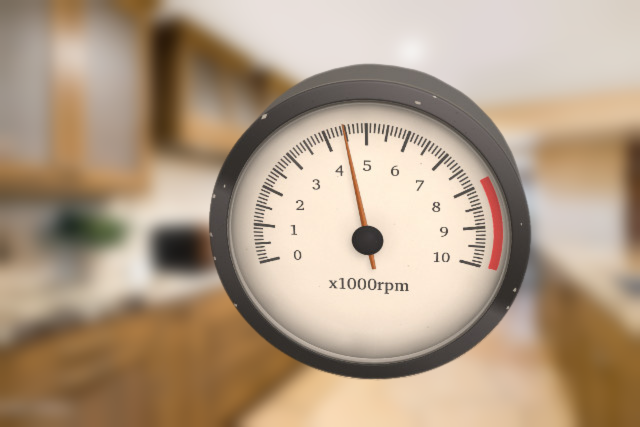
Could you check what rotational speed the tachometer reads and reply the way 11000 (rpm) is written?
4500 (rpm)
